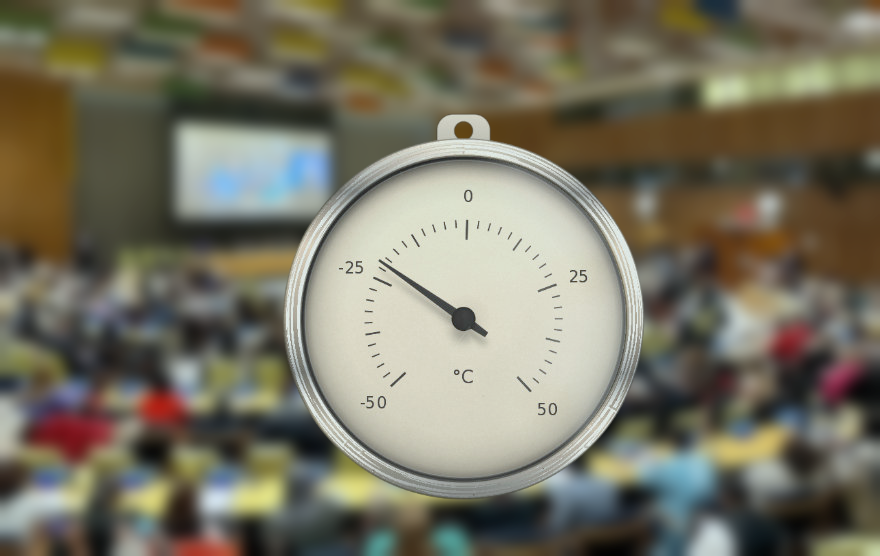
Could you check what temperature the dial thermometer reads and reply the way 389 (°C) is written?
-21.25 (°C)
